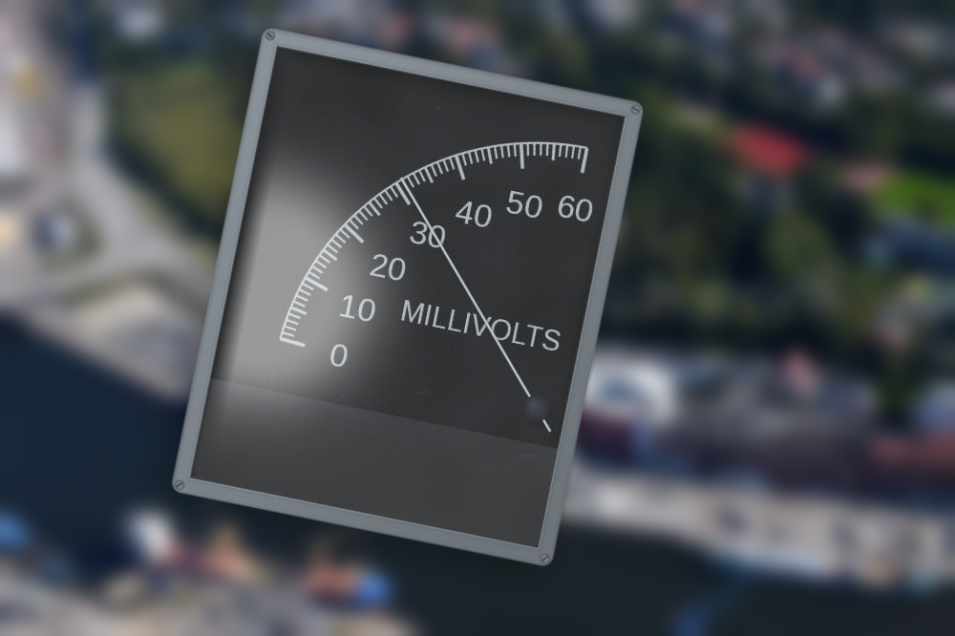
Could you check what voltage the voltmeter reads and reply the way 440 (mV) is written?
31 (mV)
